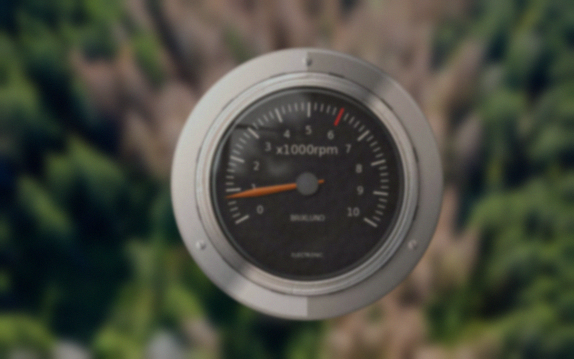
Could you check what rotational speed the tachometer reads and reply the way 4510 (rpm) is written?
800 (rpm)
